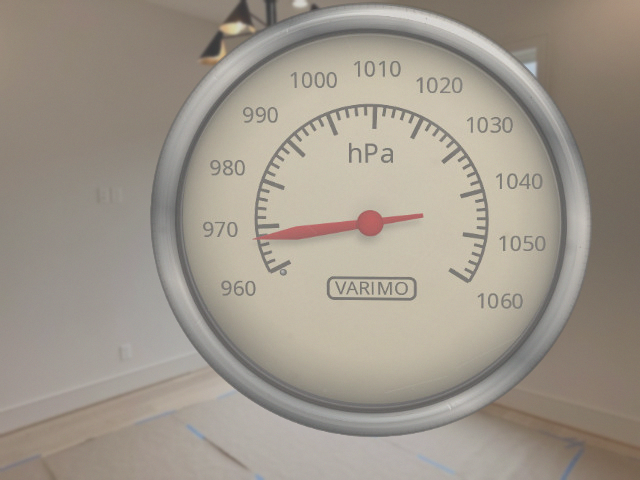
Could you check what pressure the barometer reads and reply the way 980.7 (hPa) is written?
968 (hPa)
